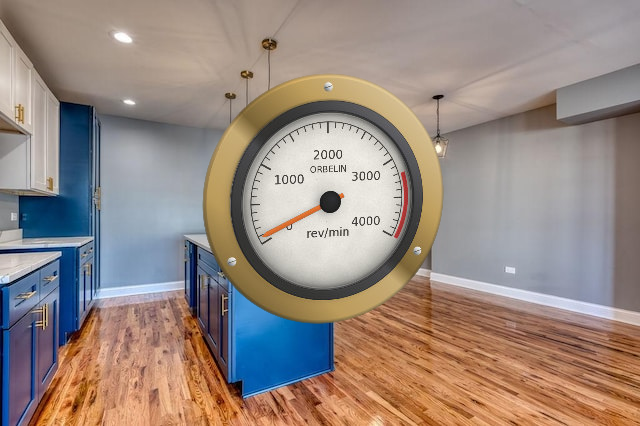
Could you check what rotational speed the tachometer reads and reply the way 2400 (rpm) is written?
100 (rpm)
